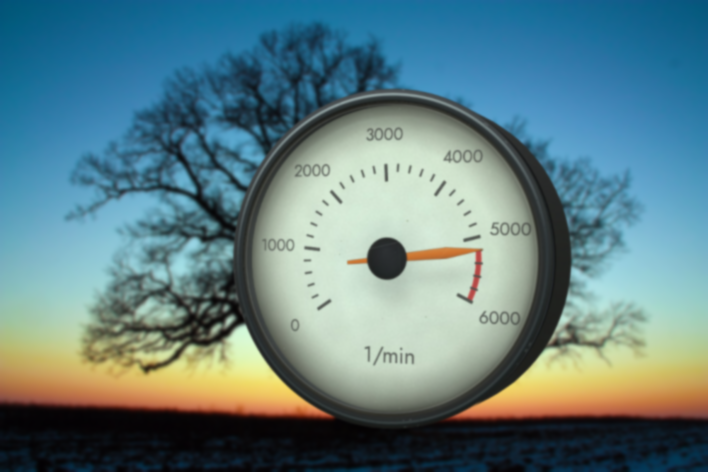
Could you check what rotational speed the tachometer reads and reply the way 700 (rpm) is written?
5200 (rpm)
